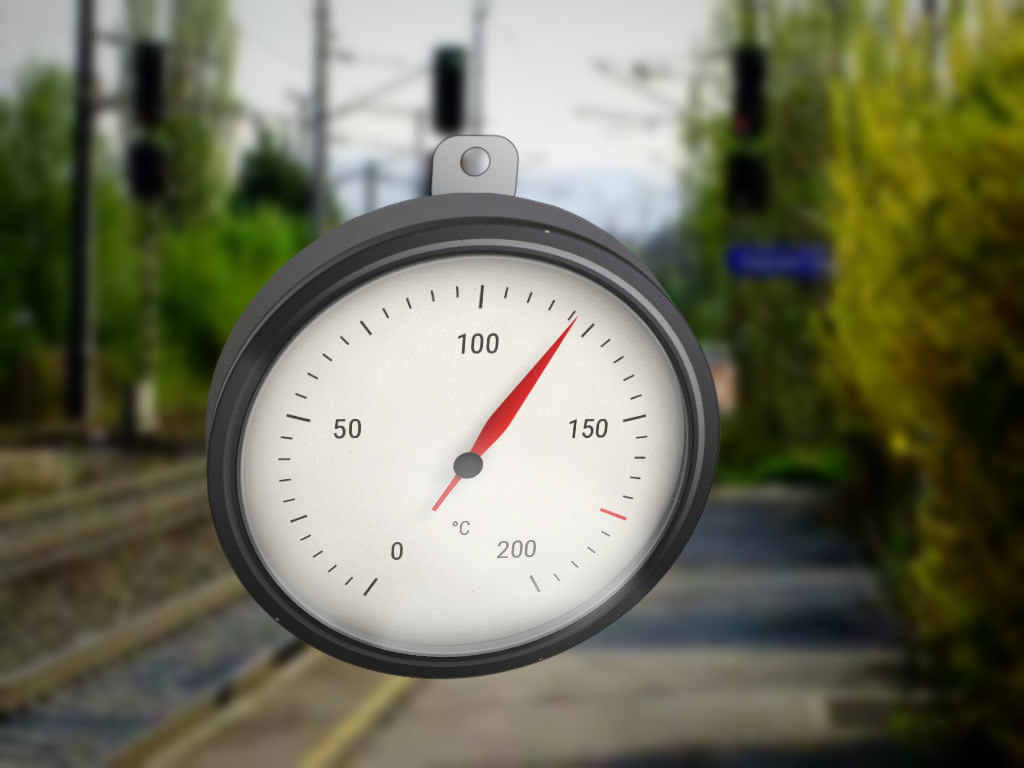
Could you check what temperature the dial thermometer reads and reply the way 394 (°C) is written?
120 (°C)
